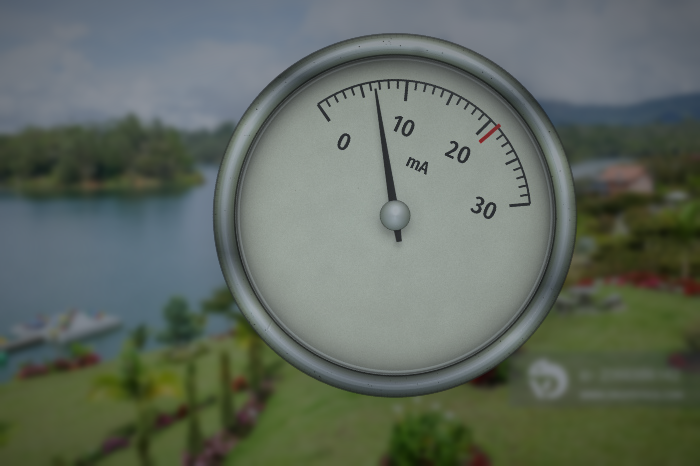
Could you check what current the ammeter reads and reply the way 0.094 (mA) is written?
6.5 (mA)
